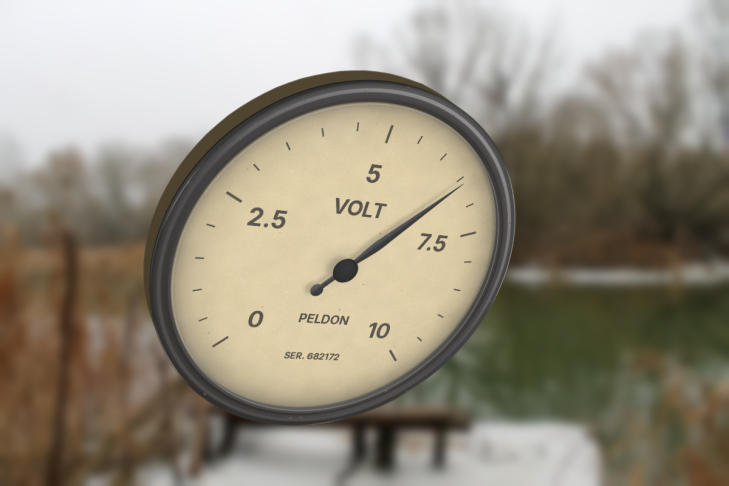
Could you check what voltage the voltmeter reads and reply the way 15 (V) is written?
6.5 (V)
